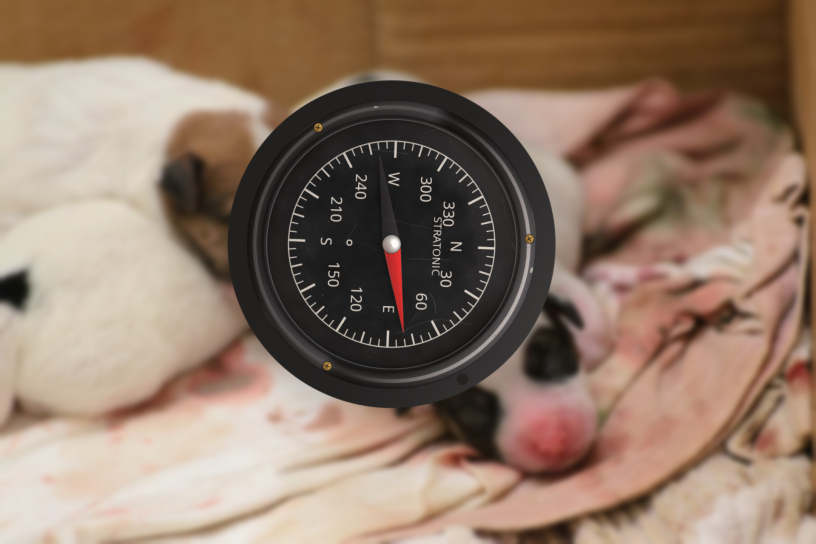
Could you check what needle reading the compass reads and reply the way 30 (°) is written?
80 (°)
